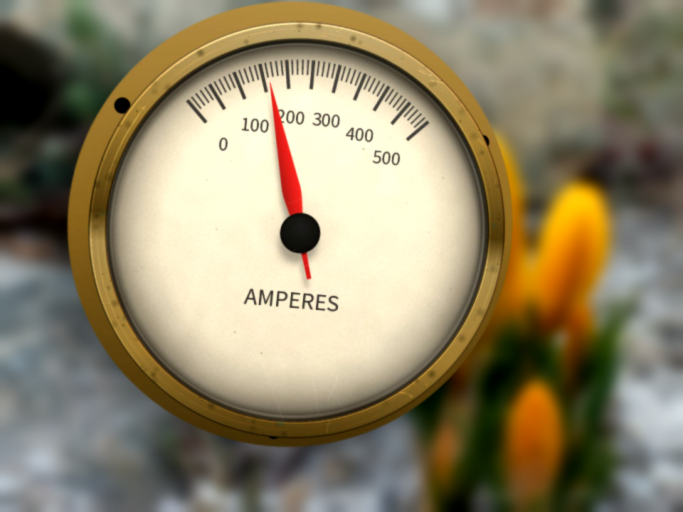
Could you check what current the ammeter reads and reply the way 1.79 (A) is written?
160 (A)
